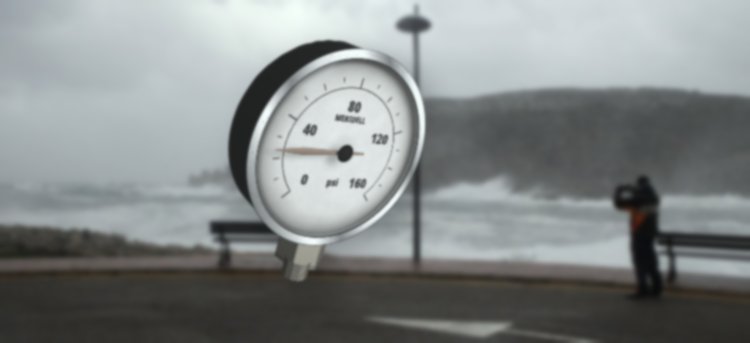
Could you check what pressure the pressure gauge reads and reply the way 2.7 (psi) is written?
25 (psi)
